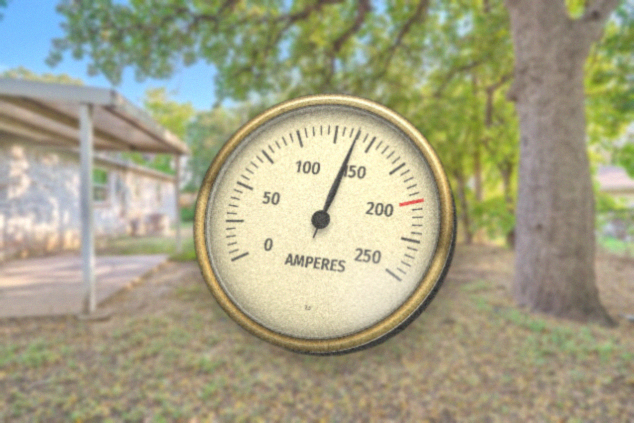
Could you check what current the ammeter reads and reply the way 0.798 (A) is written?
140 (A)
